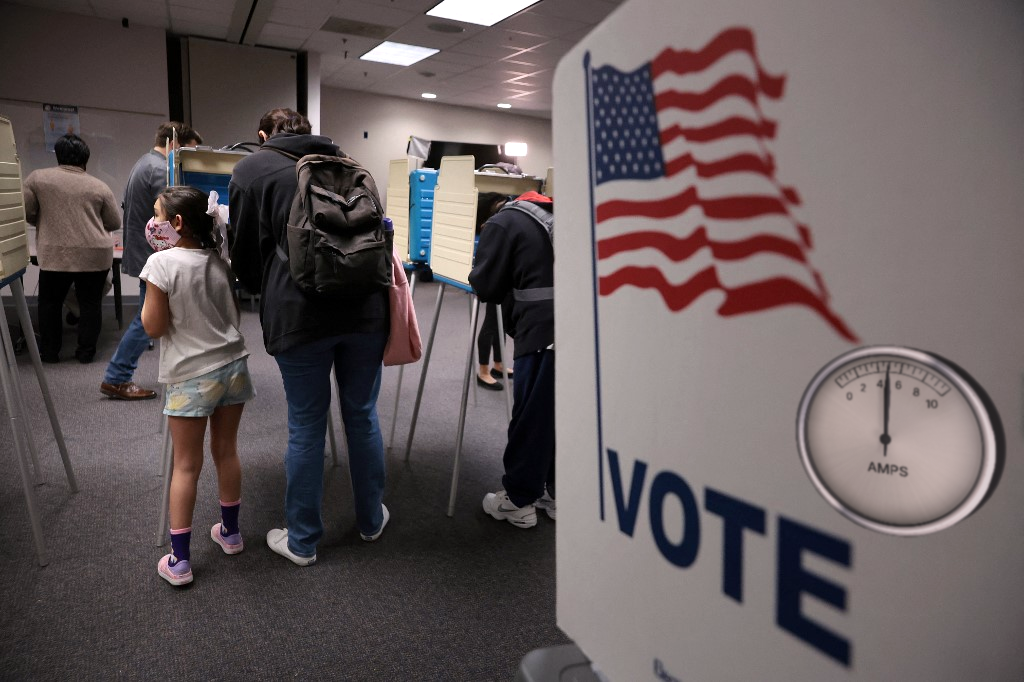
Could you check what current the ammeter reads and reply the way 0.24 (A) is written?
5 (A)
